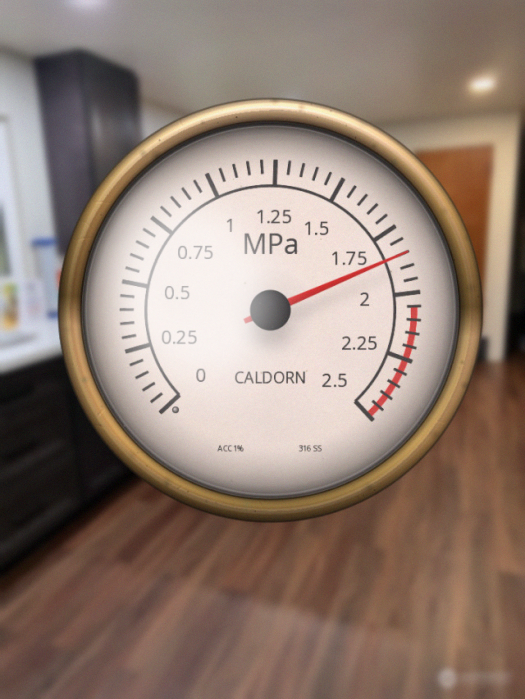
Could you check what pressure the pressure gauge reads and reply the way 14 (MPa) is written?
1.85 (MPa)
